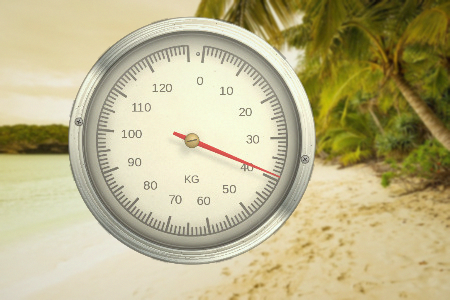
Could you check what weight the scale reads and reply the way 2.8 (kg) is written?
39 (kg)
